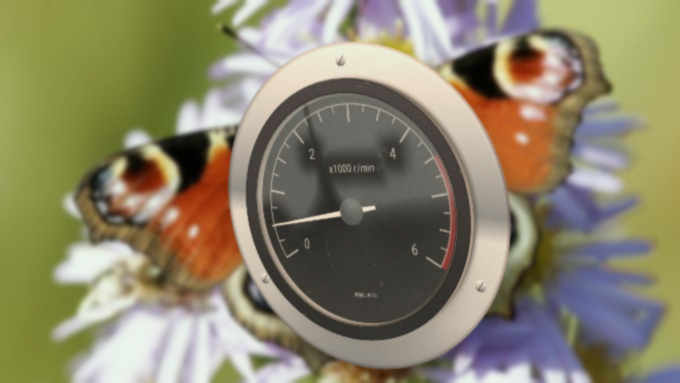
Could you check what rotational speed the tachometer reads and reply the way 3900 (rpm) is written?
500 (rpm)
